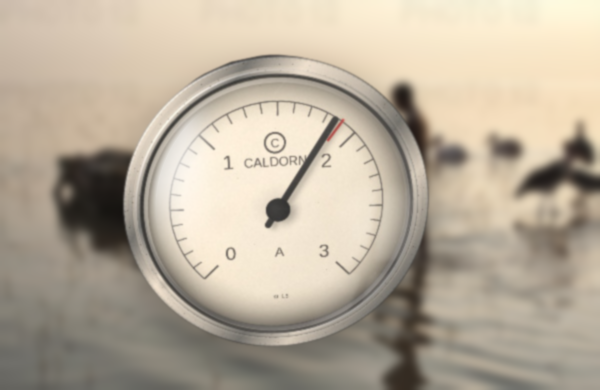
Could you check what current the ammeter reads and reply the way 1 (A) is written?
1.85 (A)
